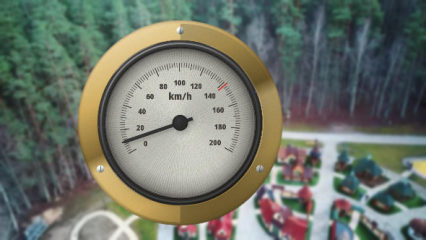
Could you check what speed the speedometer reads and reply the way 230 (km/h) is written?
10 (km/h)
